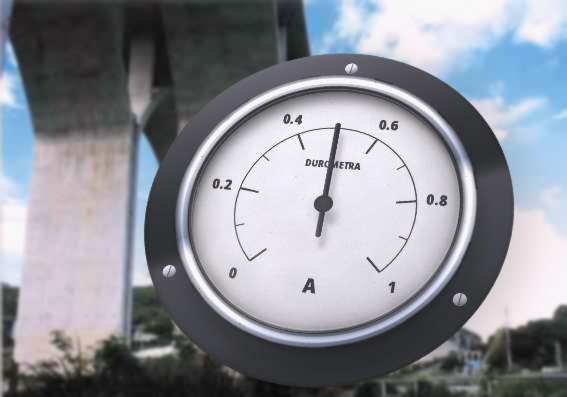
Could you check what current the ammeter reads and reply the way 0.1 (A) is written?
0.5 (A)
